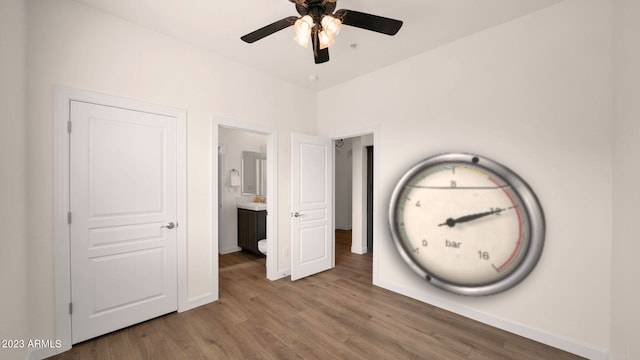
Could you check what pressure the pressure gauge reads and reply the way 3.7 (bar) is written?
12 (bar)
